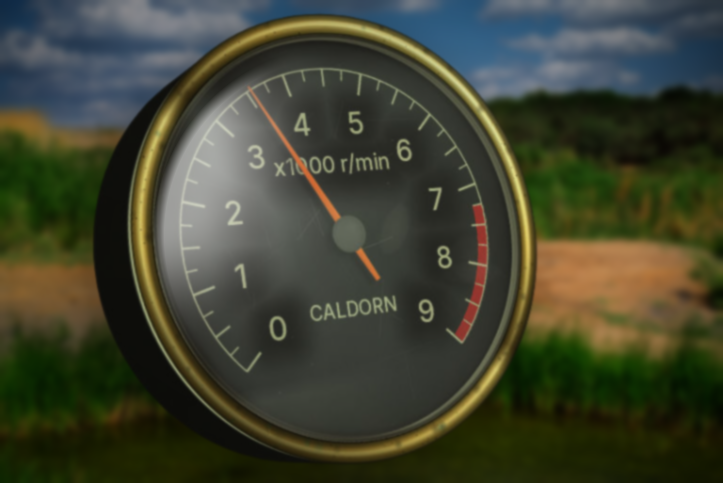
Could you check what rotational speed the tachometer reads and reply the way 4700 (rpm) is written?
3500 (rpm)
